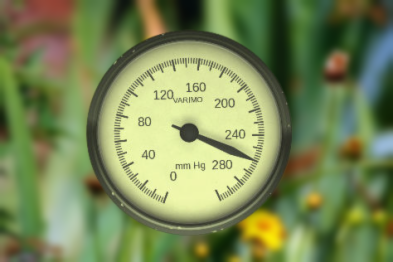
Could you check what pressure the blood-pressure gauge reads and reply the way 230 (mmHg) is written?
260 (mmHg)
